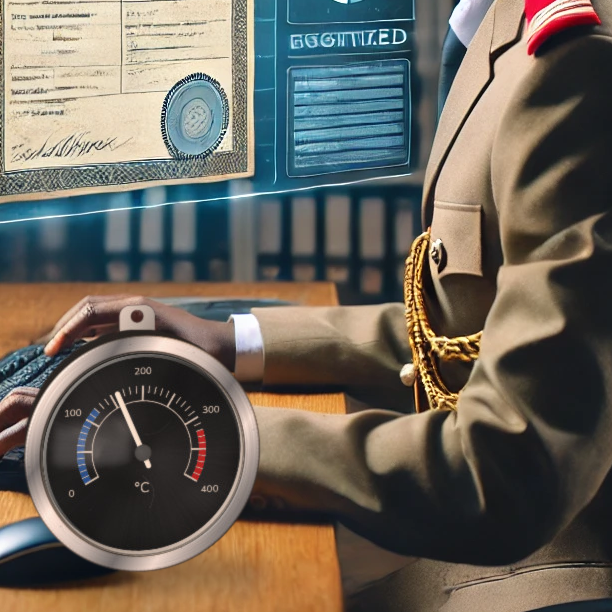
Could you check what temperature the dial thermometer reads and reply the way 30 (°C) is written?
160 (°C)
